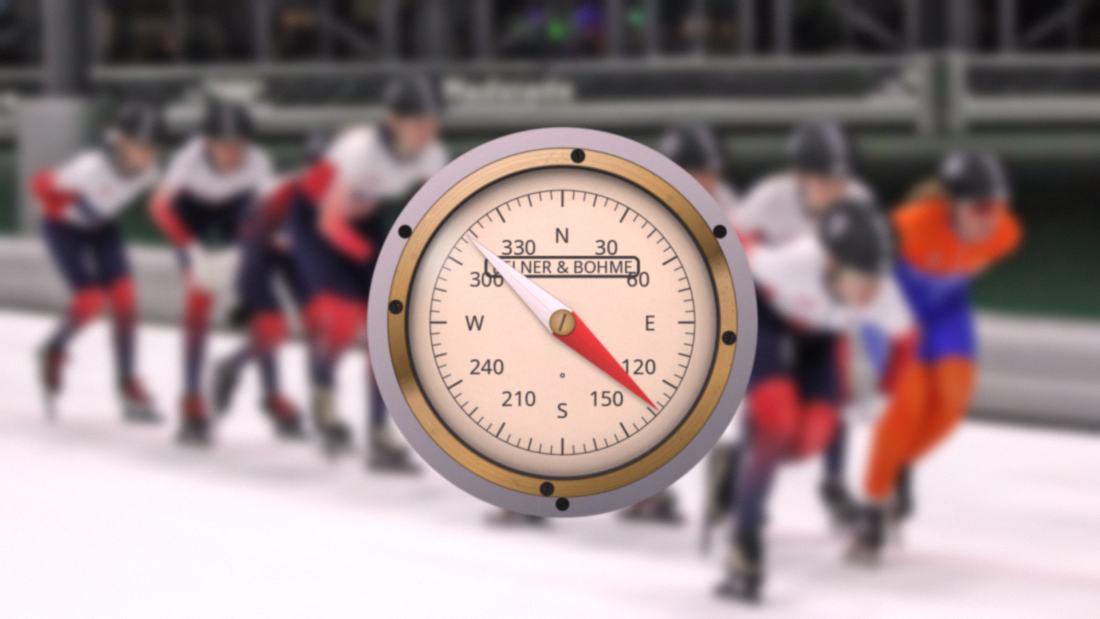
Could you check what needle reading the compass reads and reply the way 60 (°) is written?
132.5 (°)
